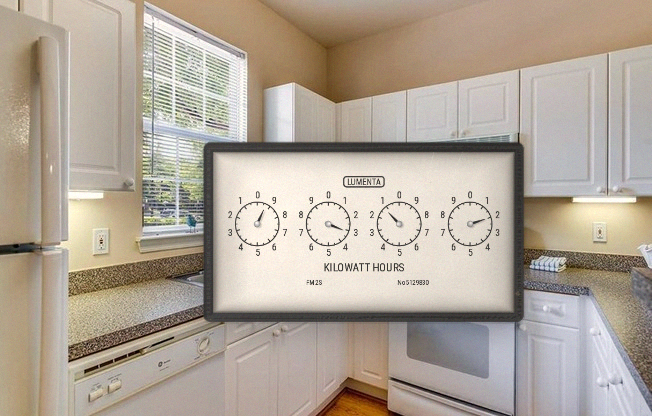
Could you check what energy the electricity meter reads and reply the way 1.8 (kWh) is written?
9312 (kWh)
